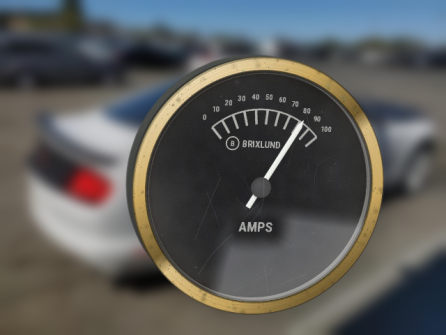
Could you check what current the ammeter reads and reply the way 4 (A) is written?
80 (A)
